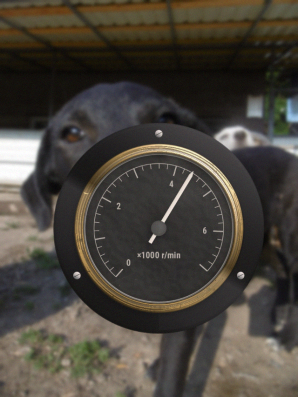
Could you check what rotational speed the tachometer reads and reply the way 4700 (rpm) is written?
4400 (rpm)
